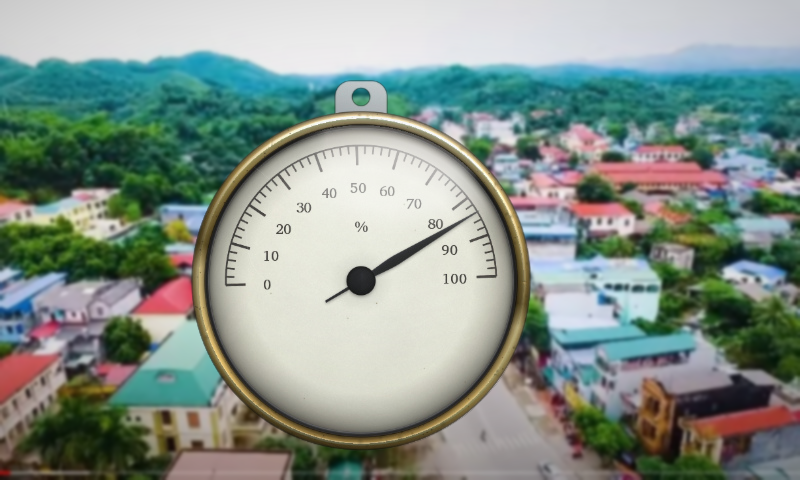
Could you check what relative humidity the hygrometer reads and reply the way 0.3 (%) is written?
84 (%)
